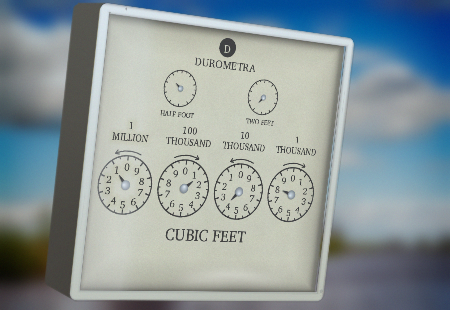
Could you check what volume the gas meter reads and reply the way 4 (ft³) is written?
113800 (ft³)
